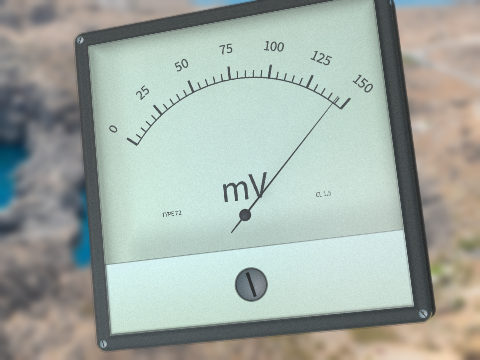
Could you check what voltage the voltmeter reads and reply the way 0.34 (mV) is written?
145 (mV)
